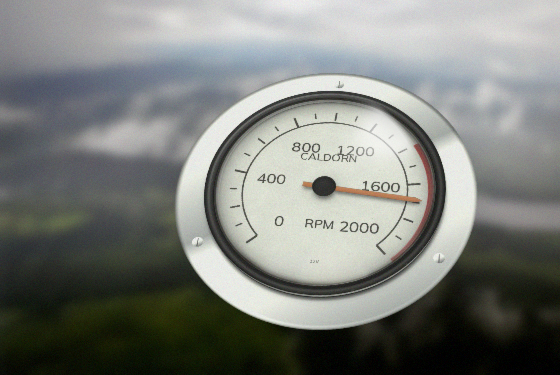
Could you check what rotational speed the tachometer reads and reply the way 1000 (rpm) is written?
1700 (rpm)
